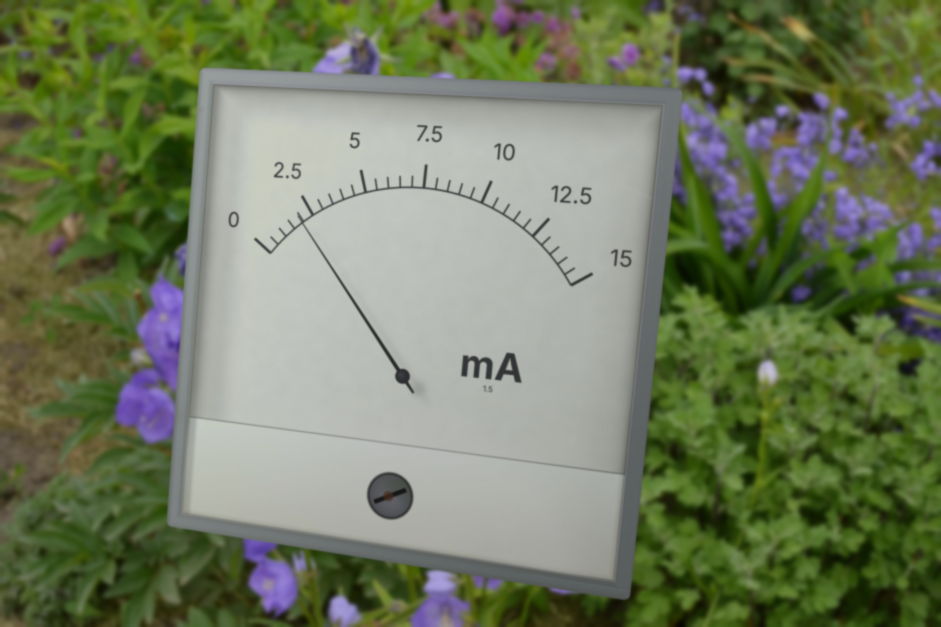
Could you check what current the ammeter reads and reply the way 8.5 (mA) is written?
2 (mA)
